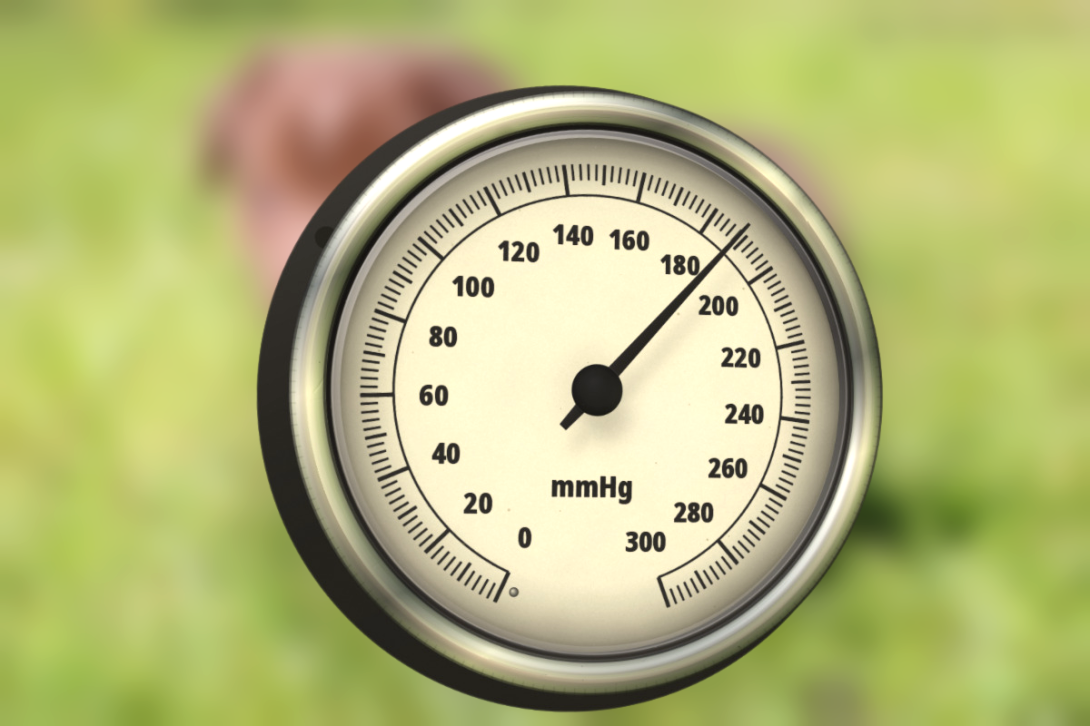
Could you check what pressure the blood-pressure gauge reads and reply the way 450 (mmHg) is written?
188 (mmHg)
